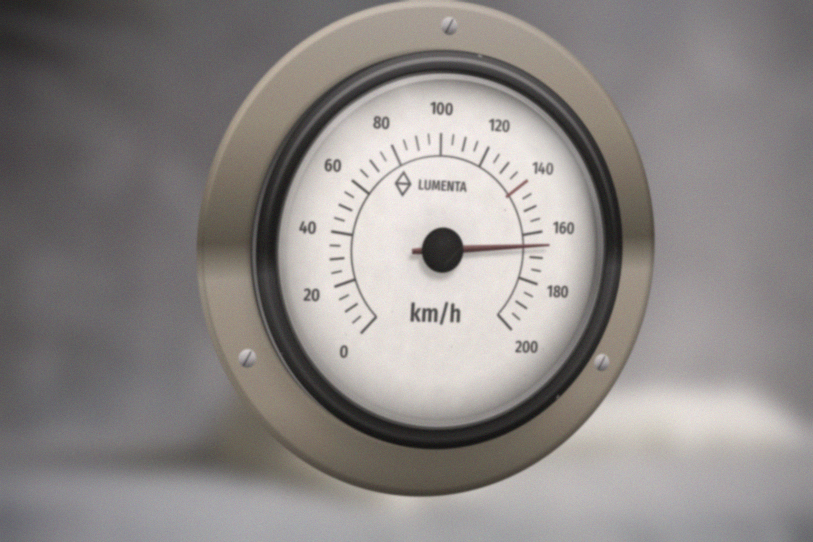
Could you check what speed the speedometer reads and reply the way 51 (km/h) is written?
165 (km/h)
